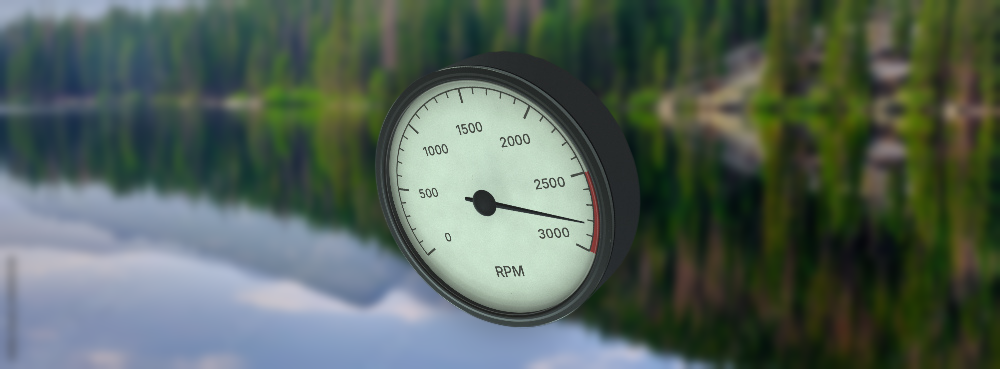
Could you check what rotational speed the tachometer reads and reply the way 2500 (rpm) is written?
2800 (rpm)
